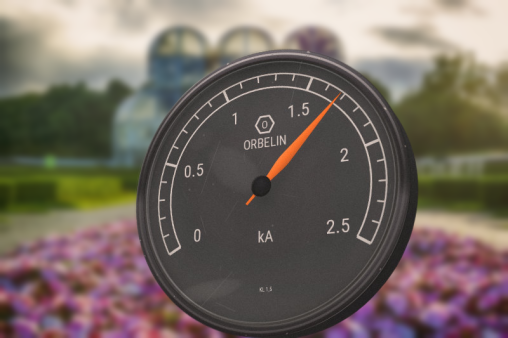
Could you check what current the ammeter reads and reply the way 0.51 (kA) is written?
1.7 (kA)
